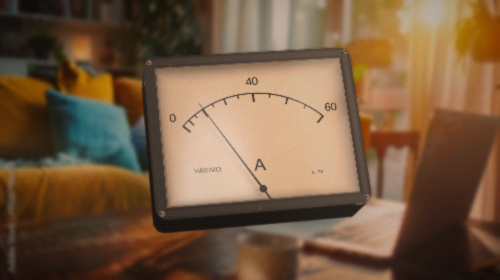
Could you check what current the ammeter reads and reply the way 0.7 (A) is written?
20 (A)
